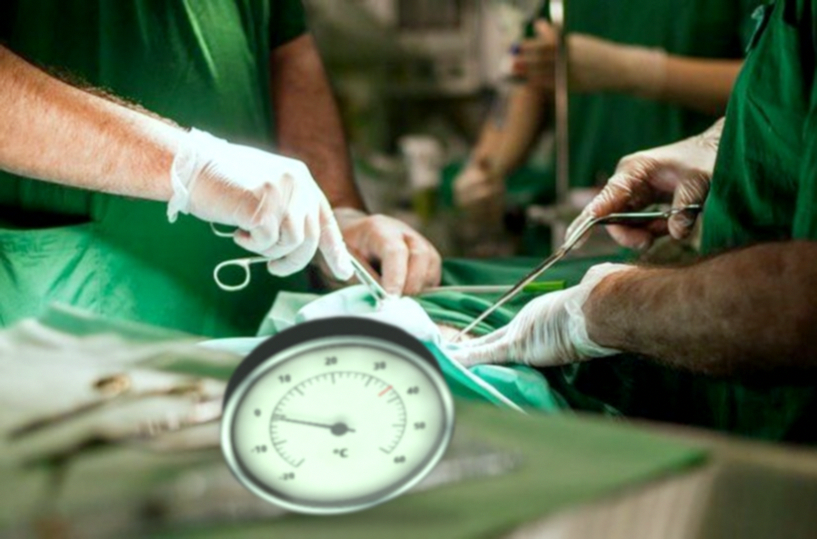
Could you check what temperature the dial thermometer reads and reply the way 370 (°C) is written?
0 (°C)
